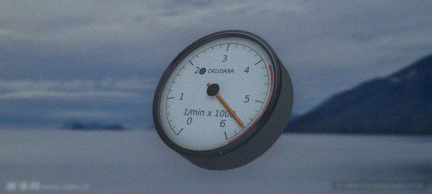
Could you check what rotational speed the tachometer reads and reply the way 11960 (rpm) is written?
5600 (rpm)
